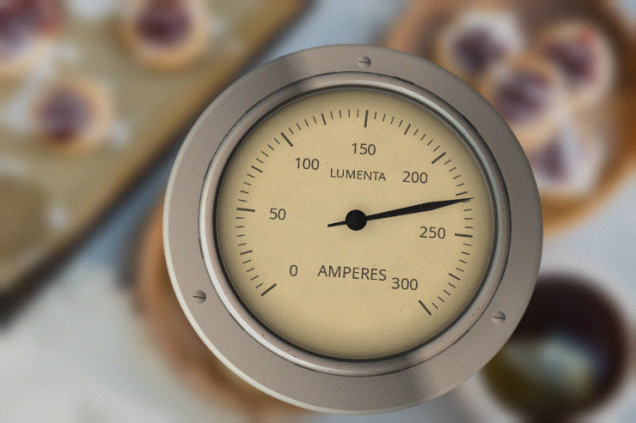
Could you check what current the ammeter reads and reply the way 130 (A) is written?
230 (A)
